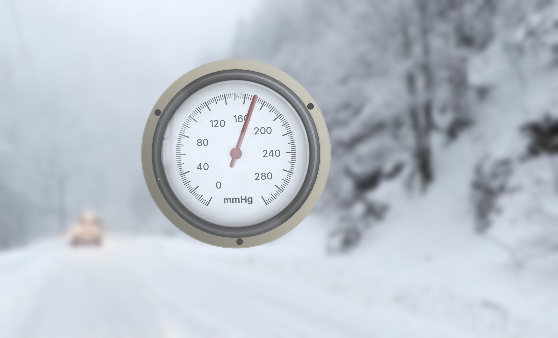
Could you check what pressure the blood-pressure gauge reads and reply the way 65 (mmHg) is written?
170 (mmHg)
